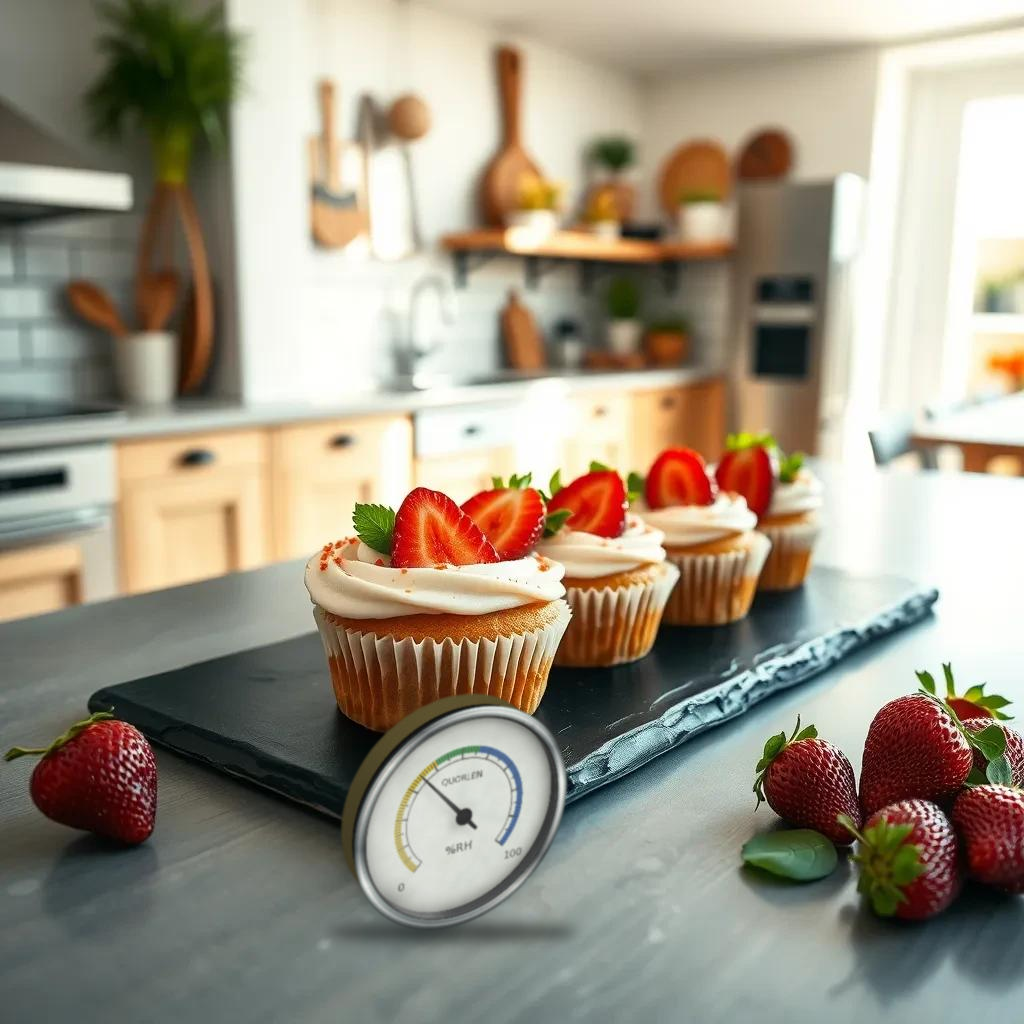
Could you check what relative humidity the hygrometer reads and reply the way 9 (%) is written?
35 (%)
